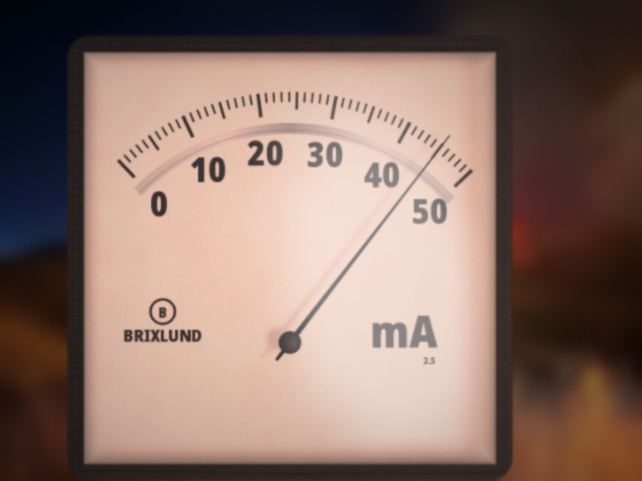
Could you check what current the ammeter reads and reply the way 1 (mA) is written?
45 (mA)
